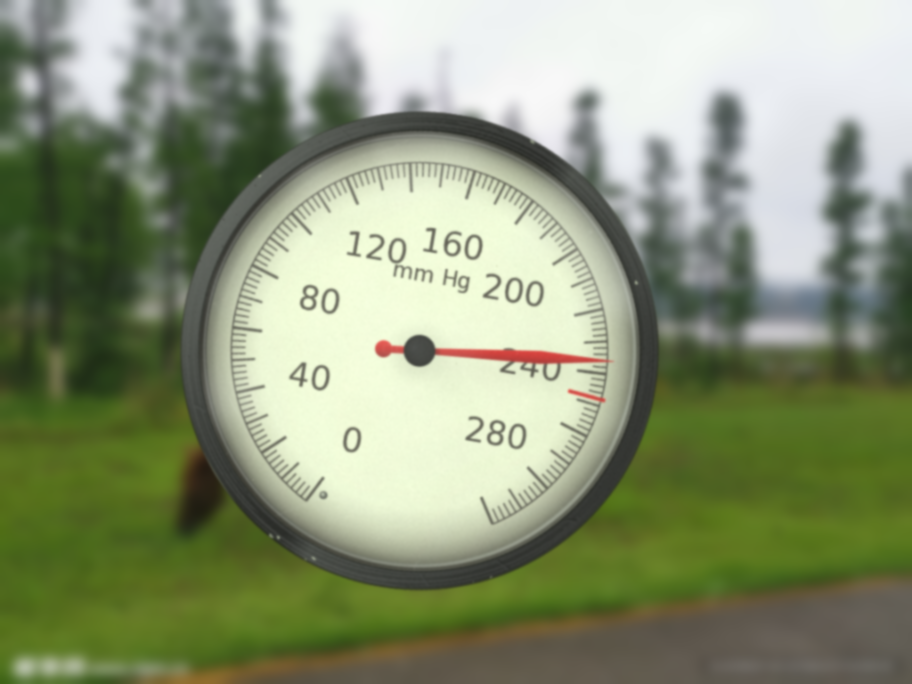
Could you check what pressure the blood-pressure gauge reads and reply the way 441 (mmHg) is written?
236 (mmHg)
